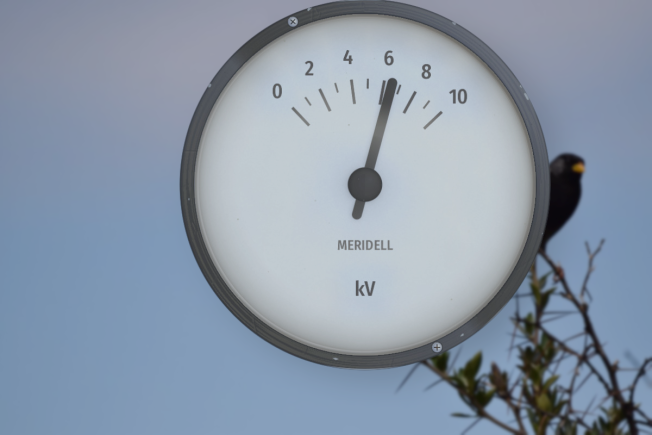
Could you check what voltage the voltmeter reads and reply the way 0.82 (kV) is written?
6.5 (kV)
